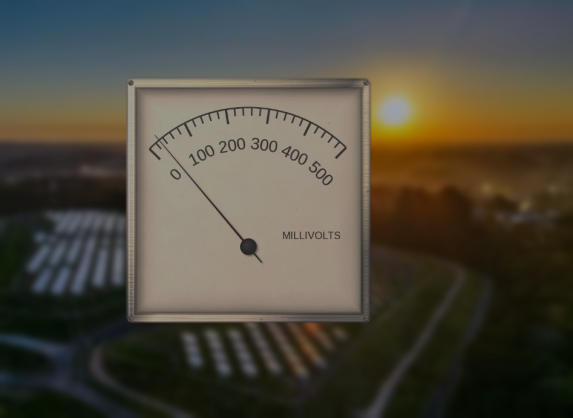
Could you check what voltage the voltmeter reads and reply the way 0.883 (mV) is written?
30 (mV)
